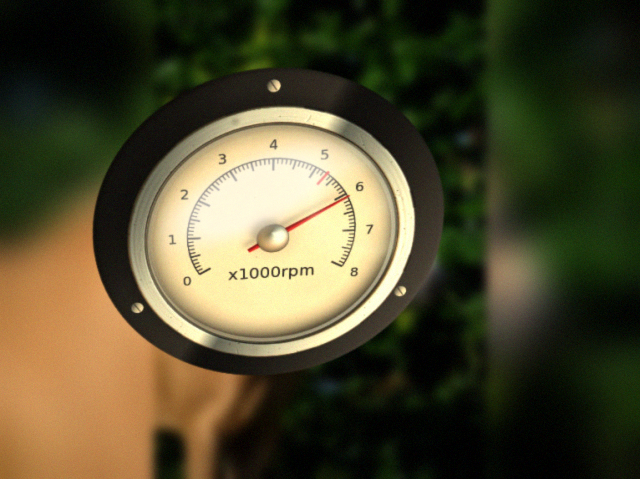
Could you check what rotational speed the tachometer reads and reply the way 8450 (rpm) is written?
6000 (rpm)
